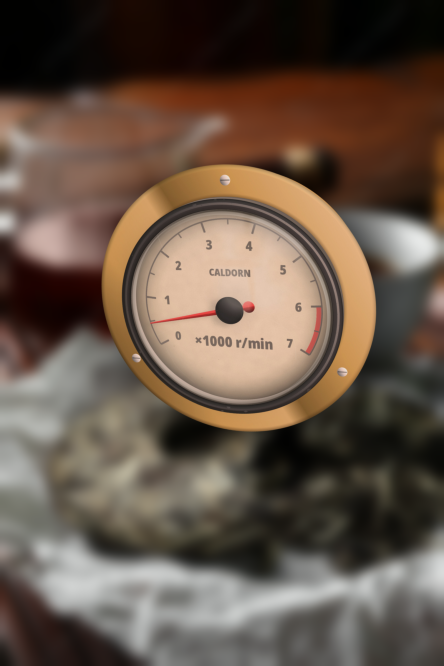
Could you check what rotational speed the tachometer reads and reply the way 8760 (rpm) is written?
500 (rpm)
